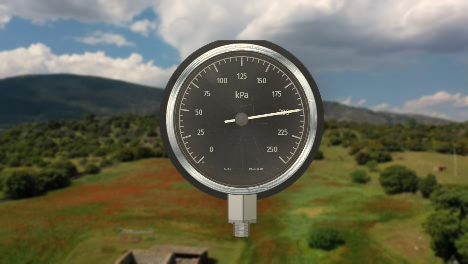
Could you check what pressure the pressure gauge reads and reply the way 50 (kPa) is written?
200 (kPa)
